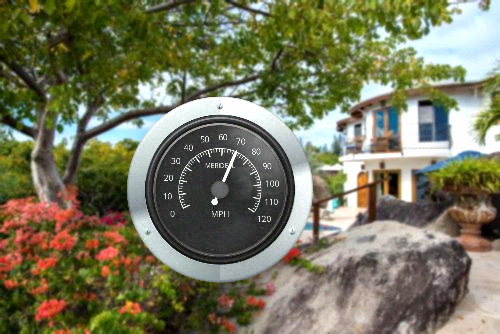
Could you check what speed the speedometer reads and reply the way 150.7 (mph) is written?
70 (mph)
